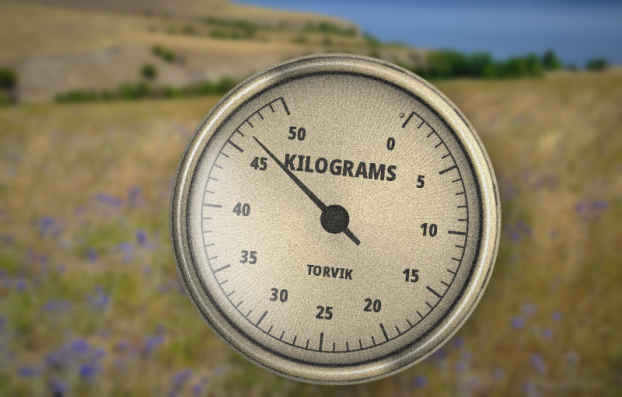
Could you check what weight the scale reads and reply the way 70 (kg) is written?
46.5 (kg)
